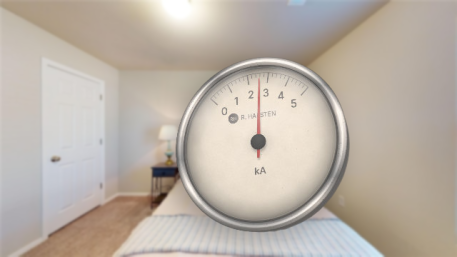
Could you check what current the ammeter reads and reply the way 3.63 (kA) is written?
2.6 (kA)
